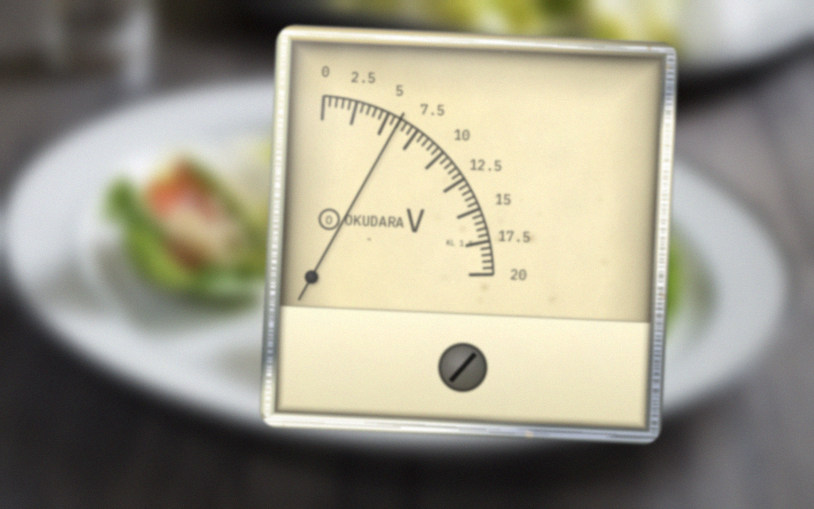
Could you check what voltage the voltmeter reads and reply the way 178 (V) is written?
6 (V)
